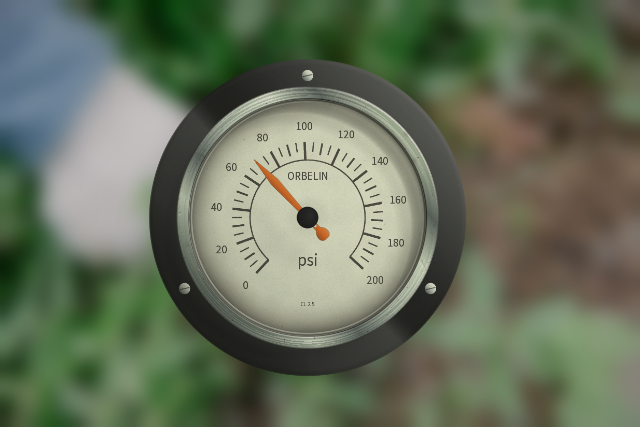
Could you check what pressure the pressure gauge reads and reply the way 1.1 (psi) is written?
70 (psi)
